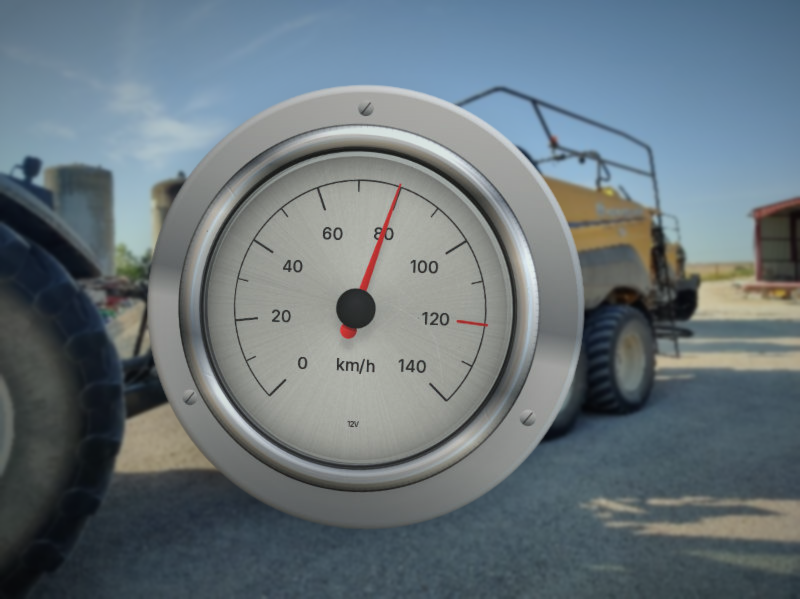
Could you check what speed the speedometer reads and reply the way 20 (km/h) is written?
80 (km/h)
